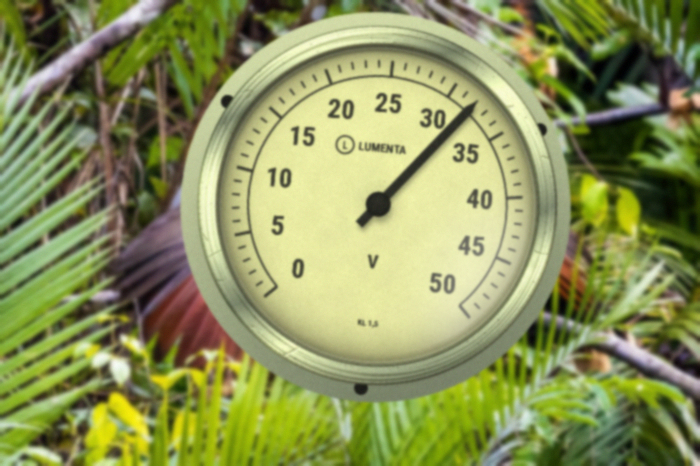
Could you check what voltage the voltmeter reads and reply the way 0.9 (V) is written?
32 (V)
